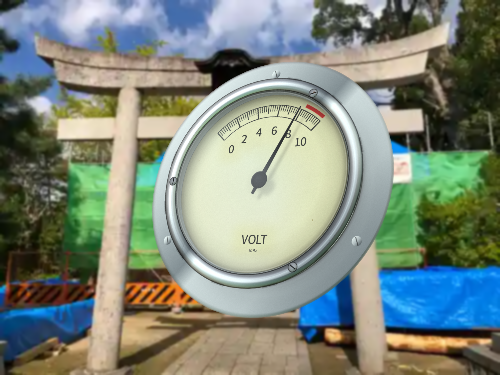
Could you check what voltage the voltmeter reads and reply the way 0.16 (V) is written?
8 (V)
